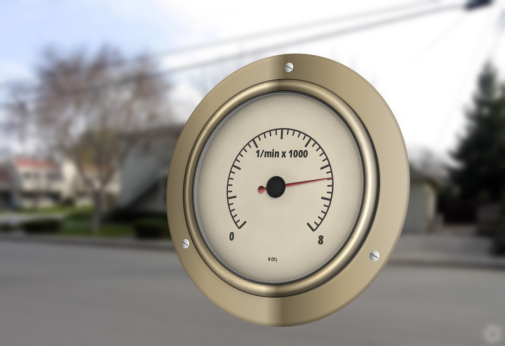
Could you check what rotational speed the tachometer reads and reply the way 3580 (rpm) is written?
6400 (rpm)
